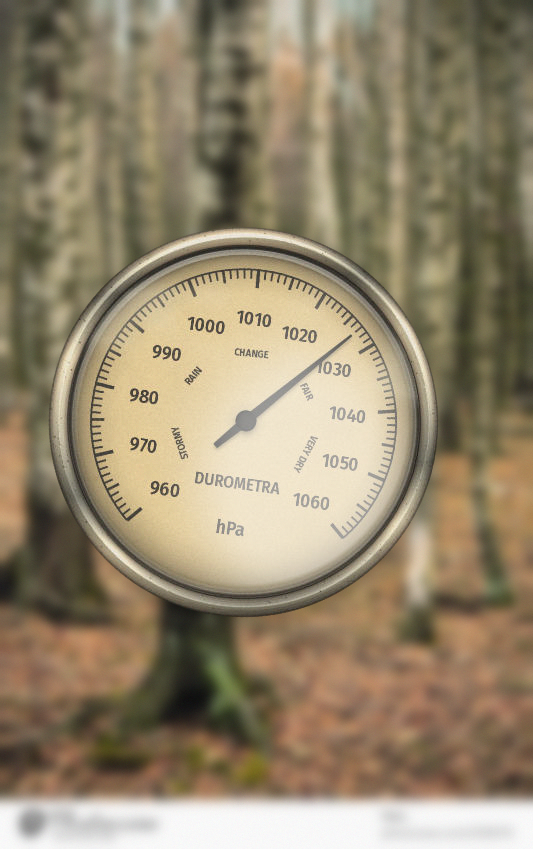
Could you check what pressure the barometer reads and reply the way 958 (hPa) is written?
1027 (hPa)
